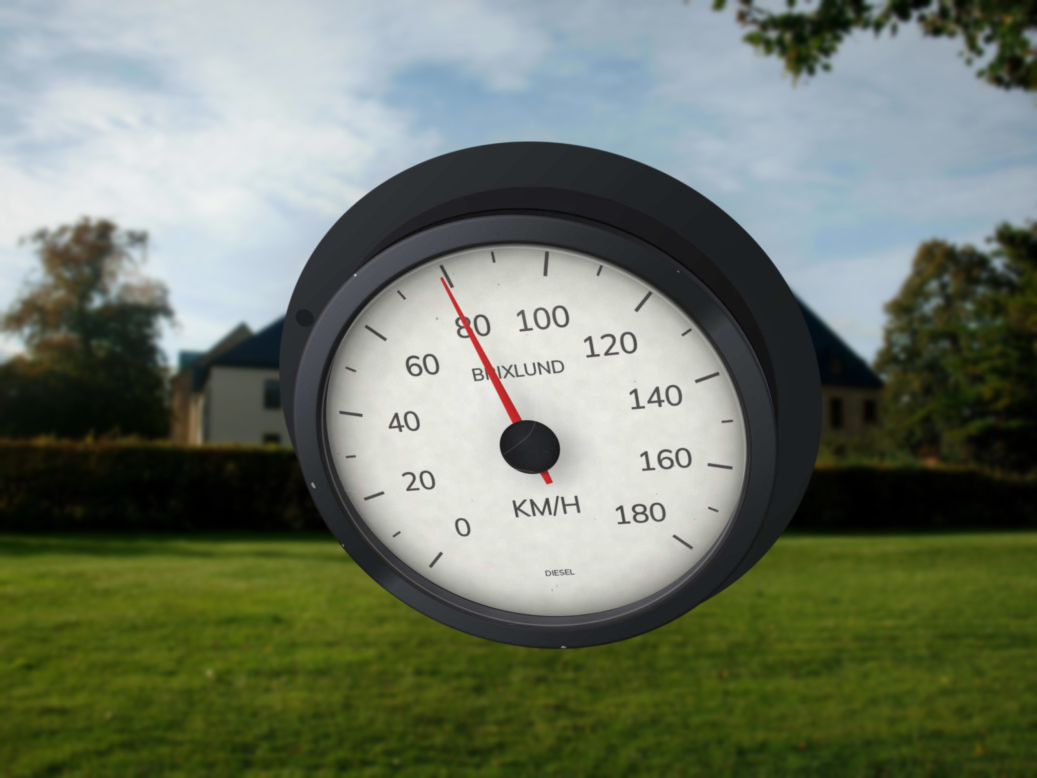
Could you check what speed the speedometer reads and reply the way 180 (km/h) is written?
80 (km/h)
